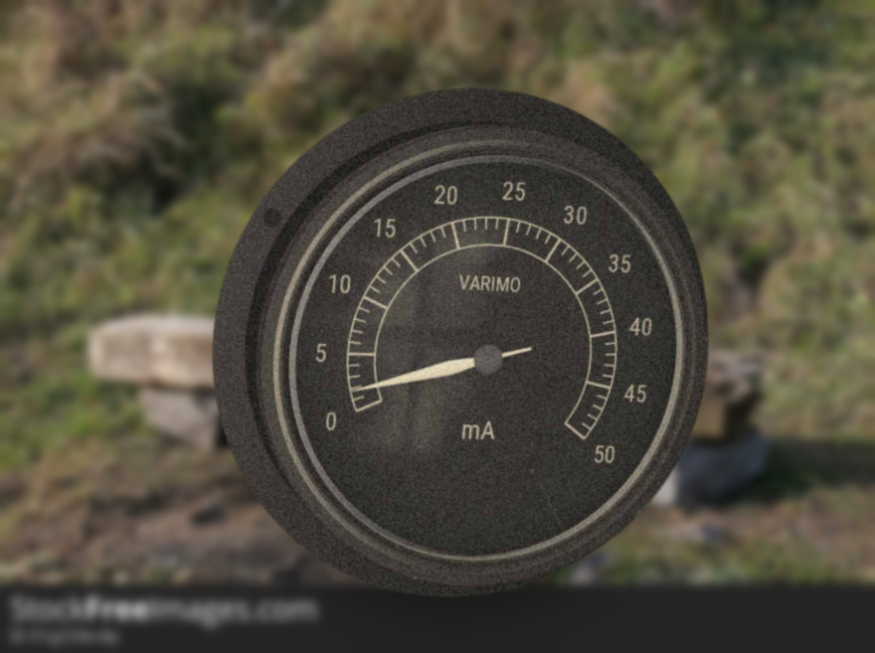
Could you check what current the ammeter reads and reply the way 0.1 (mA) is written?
2 (mA)
